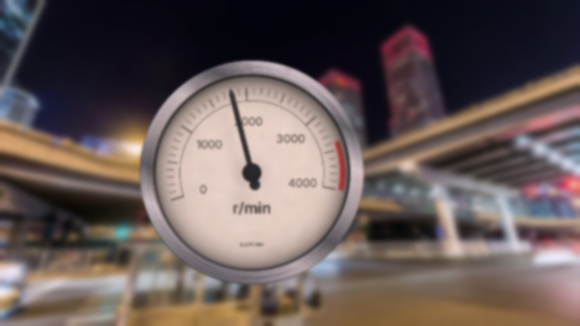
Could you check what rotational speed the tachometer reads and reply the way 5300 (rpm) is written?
1800 (rpm)
